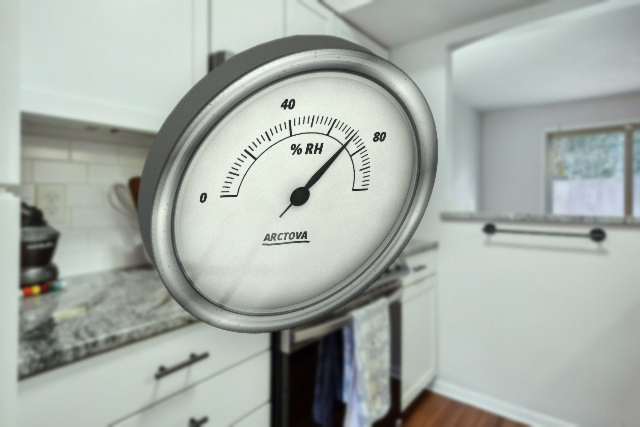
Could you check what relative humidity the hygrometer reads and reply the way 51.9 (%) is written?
70 (%)
